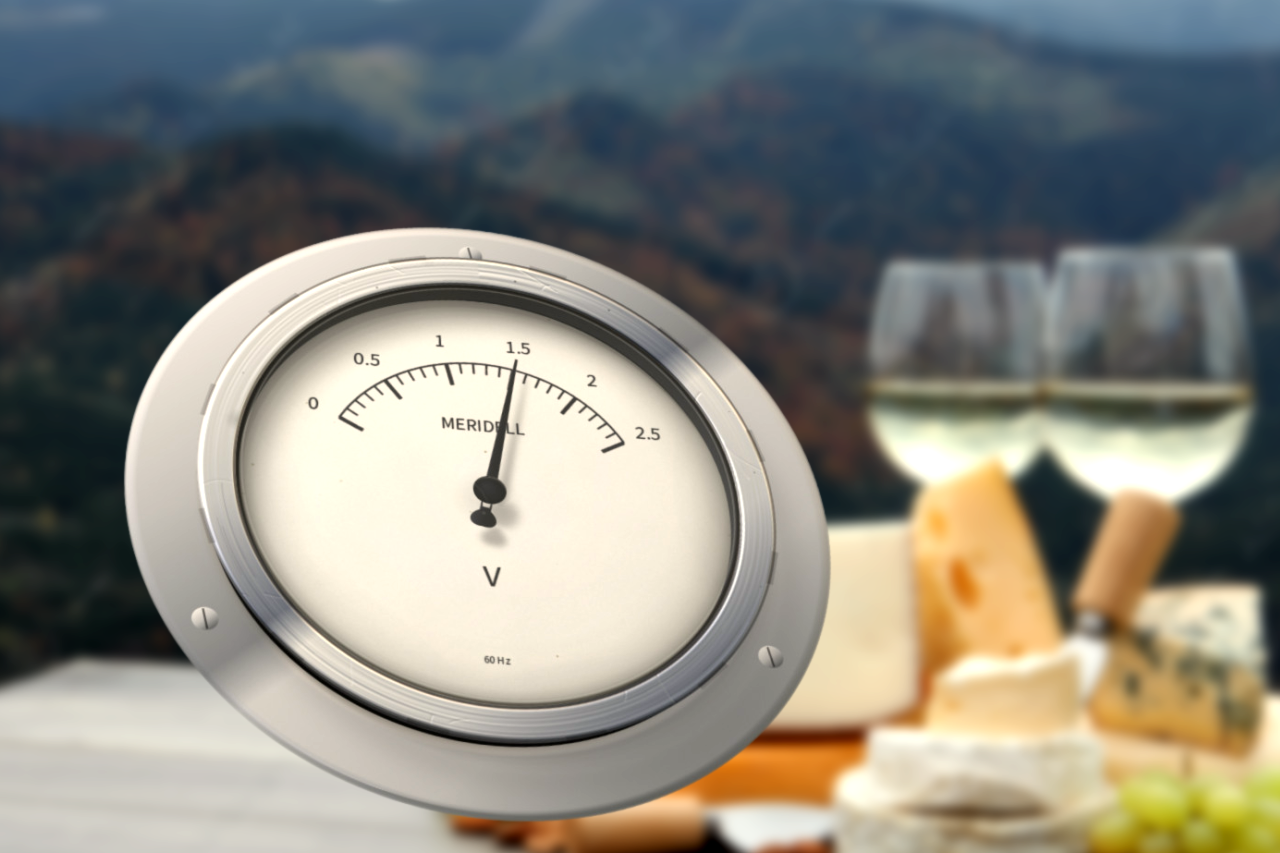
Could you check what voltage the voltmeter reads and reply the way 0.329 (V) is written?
1.5 (V)
